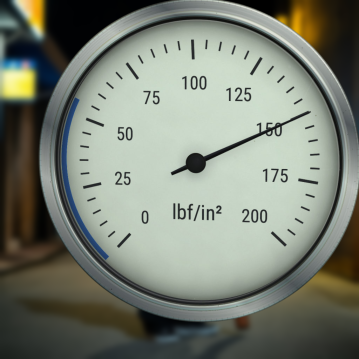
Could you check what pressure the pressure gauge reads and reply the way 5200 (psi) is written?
150 (psi)
